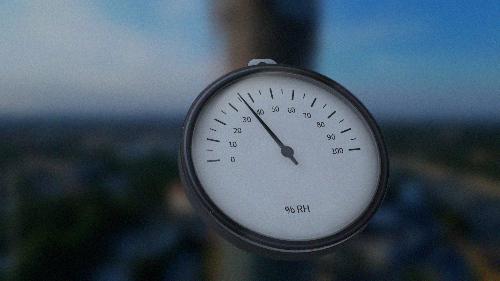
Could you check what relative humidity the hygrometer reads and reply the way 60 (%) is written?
35 (%)
